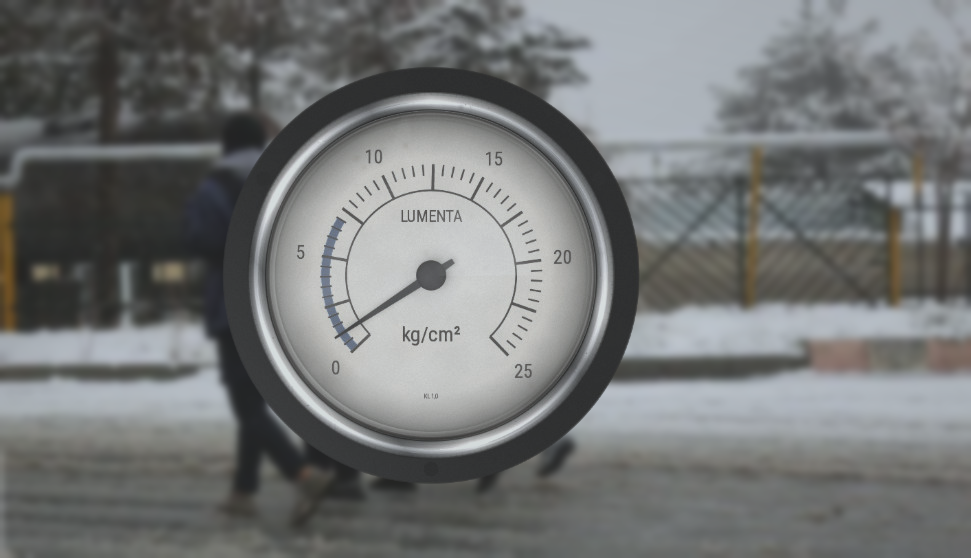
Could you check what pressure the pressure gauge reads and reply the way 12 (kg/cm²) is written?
1 (kg/cm²)
